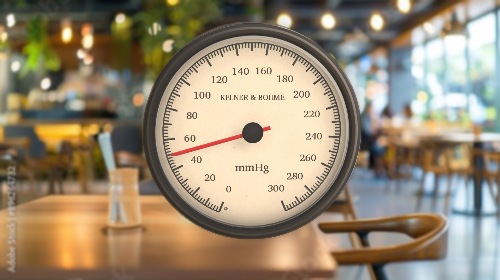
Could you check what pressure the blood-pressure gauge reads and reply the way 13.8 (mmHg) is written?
50 (mmHg)
